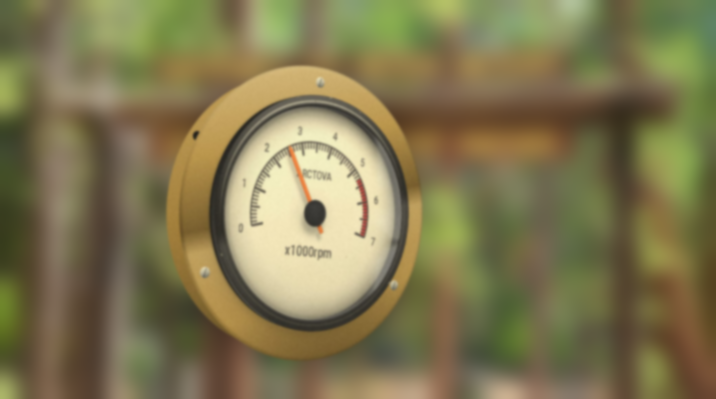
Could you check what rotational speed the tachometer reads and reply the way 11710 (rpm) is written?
2500 (rpm)
